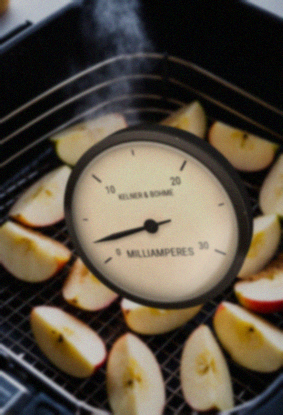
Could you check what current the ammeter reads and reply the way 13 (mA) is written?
2.5 (mA)
